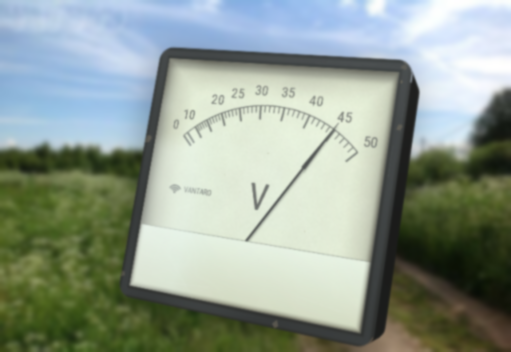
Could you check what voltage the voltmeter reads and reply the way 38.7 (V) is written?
45 (V)
